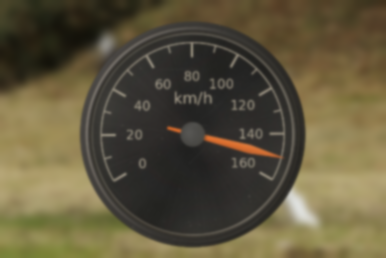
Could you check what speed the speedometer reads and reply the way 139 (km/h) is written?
150 (km/h)
